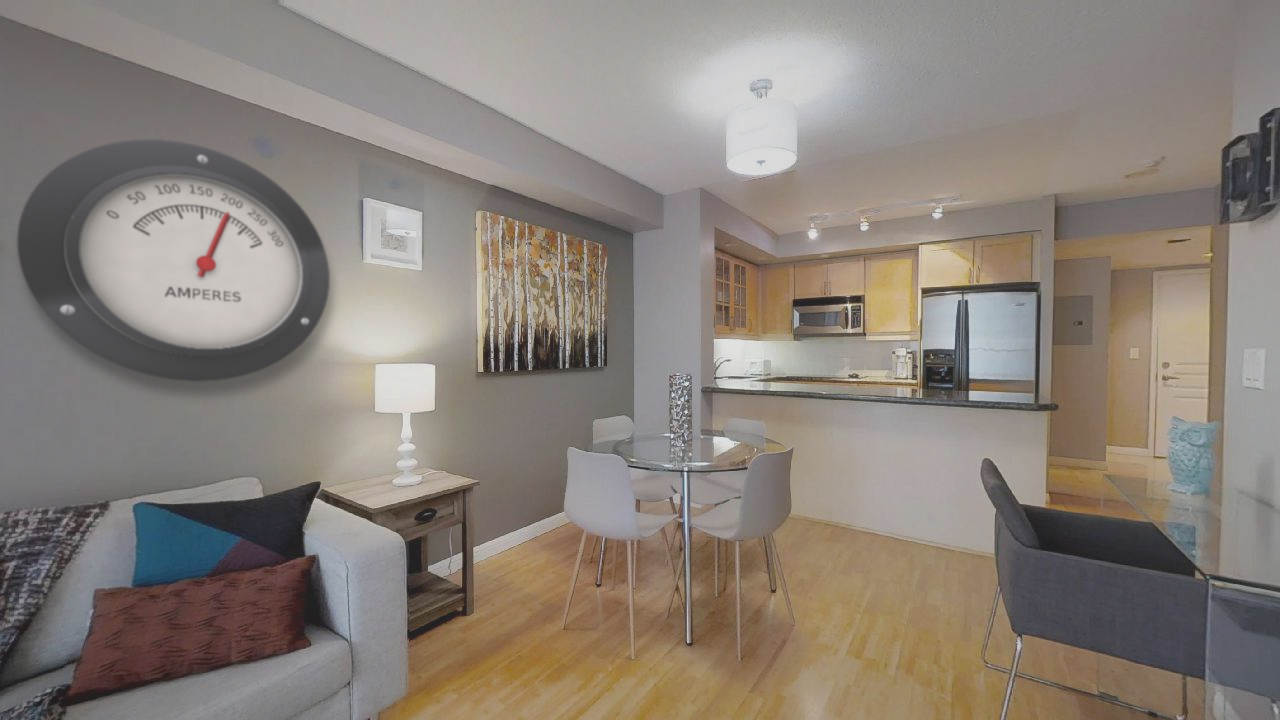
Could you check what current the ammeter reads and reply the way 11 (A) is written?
200 (A)
